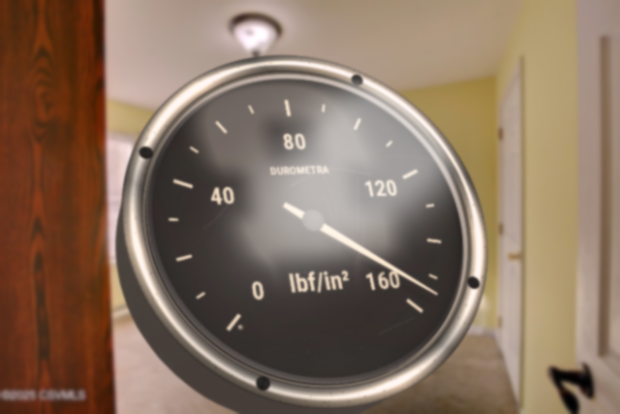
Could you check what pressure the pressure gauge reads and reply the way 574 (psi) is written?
155 (psi)
